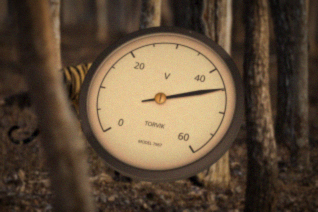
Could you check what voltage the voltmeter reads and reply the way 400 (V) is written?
45 (V)
